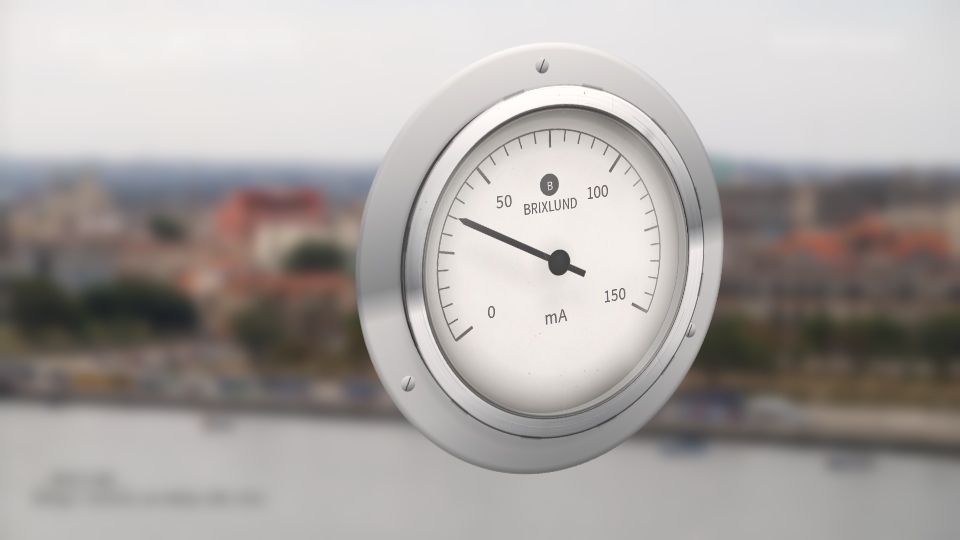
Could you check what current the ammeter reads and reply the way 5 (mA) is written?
35 (mA)
